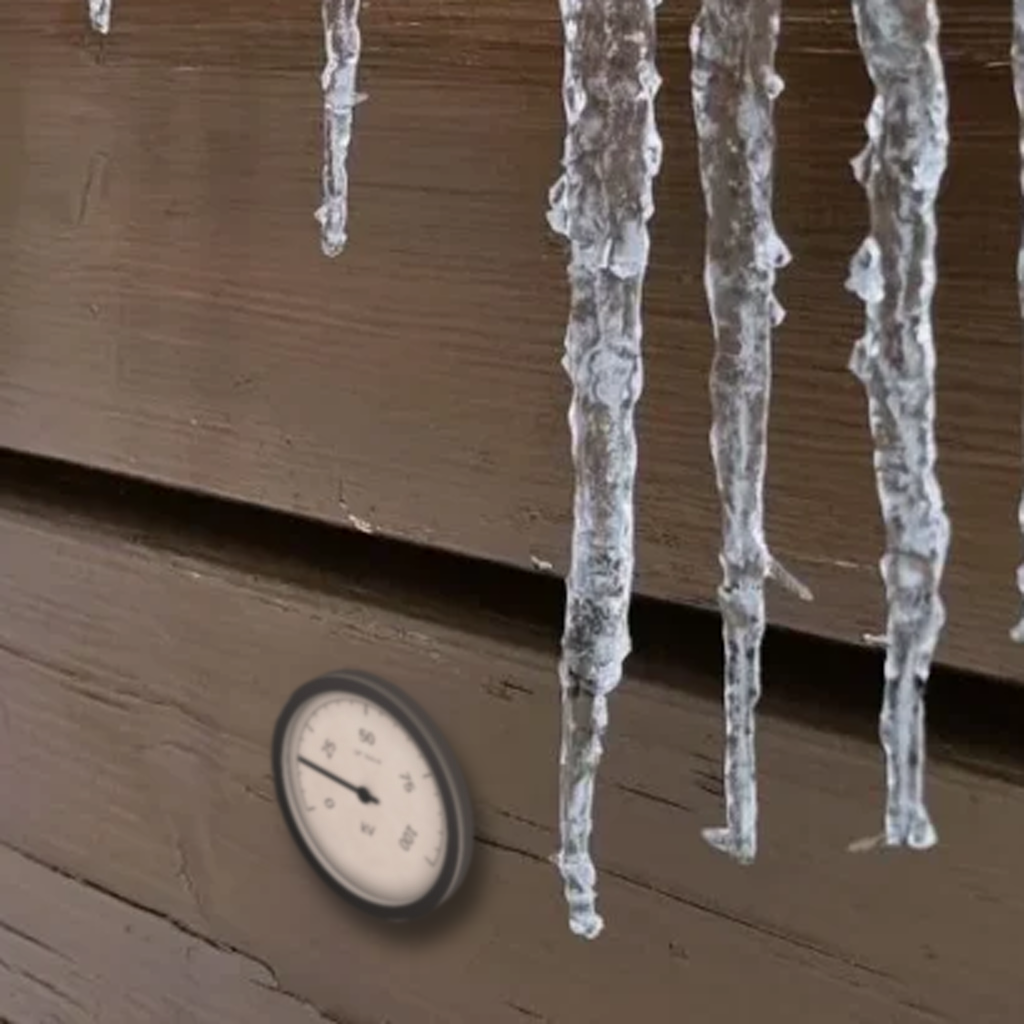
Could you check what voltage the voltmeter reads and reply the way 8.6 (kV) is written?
15 (kV)
